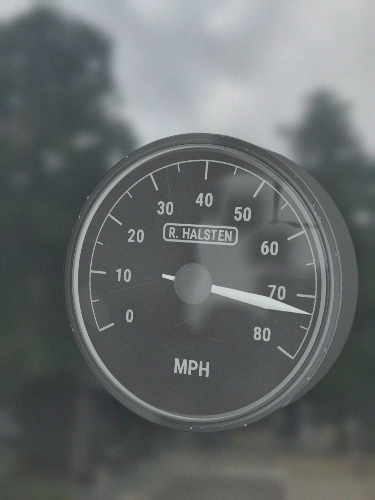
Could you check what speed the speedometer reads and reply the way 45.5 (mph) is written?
72.5 (mph)
